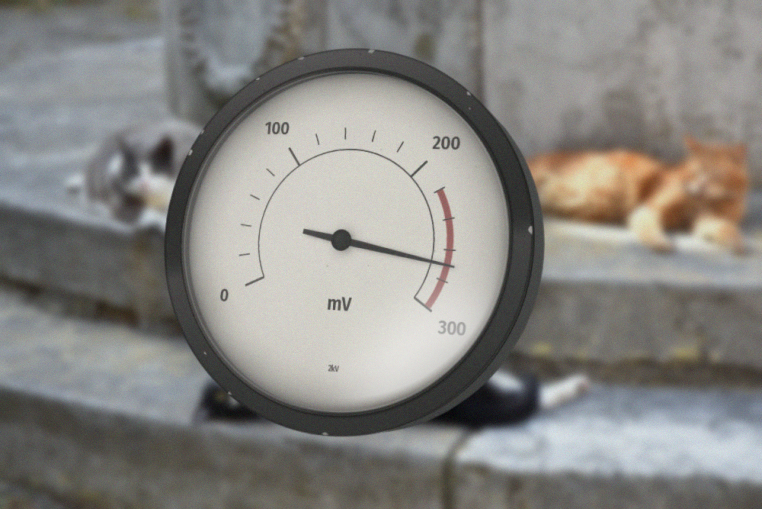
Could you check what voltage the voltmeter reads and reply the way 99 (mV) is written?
270 (mV)
